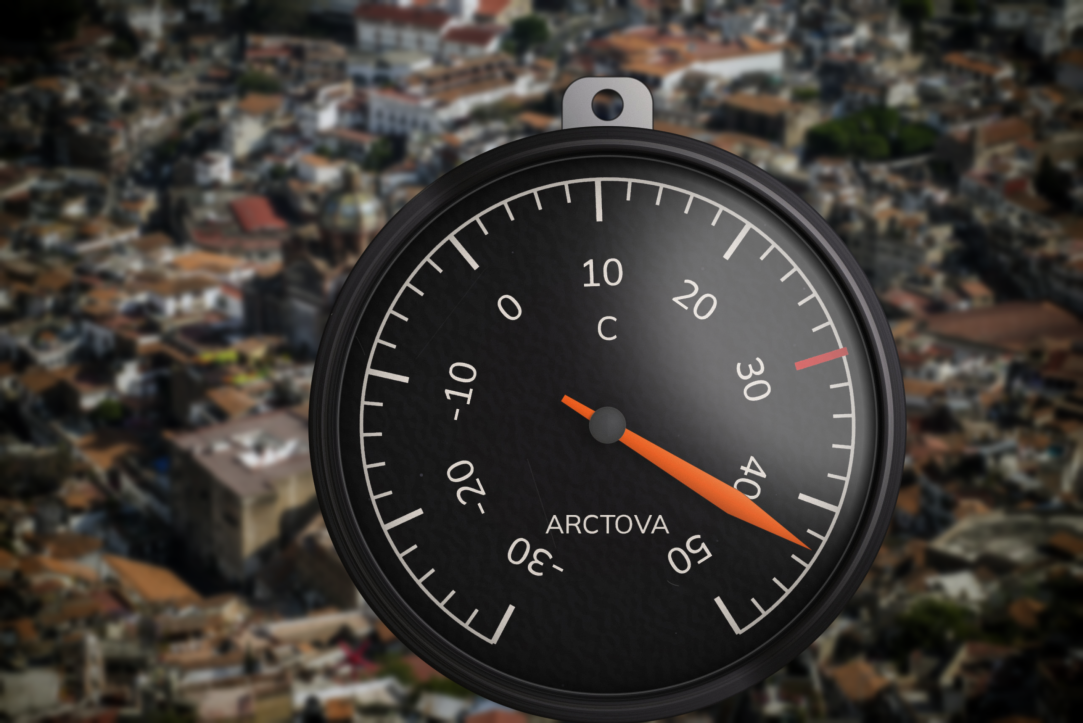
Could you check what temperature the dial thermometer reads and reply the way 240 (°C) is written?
43 (°C)
